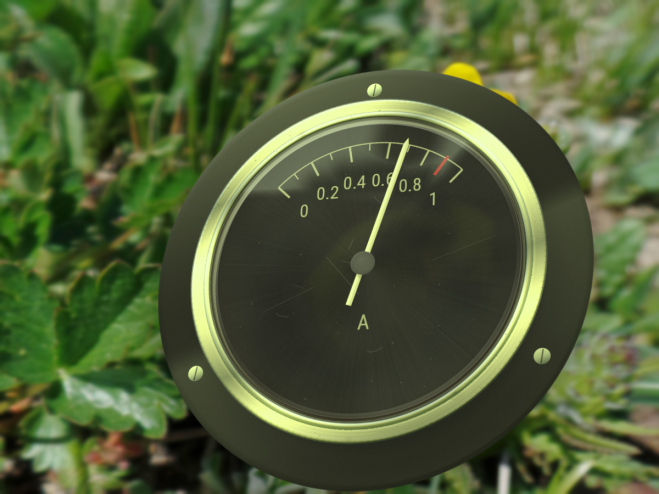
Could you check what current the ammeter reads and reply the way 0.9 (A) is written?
0.7 (A)
